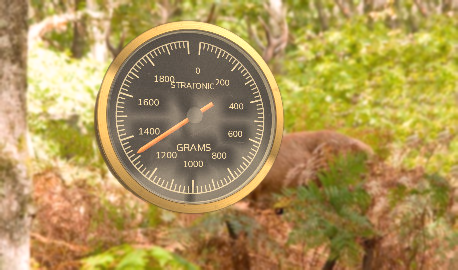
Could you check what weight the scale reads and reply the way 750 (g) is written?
1320 (g)
